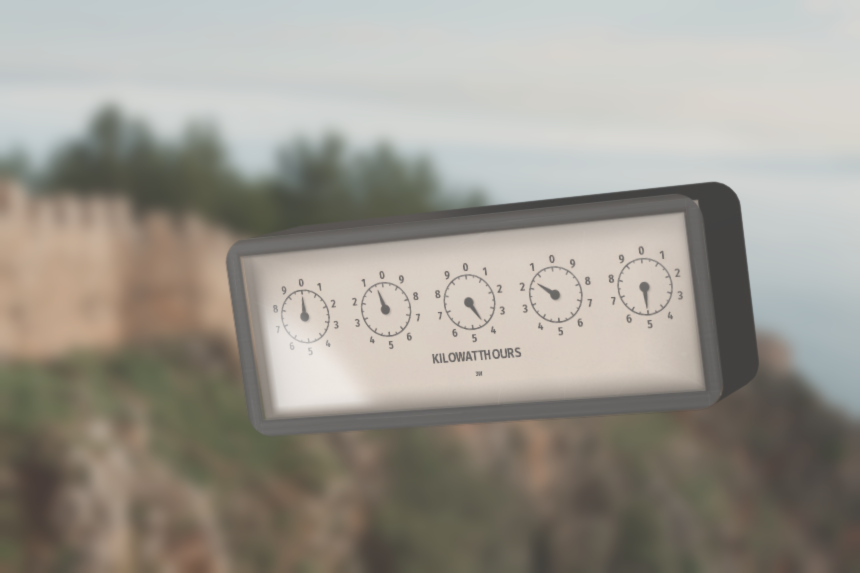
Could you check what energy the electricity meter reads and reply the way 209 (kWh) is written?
415 (kWh)
